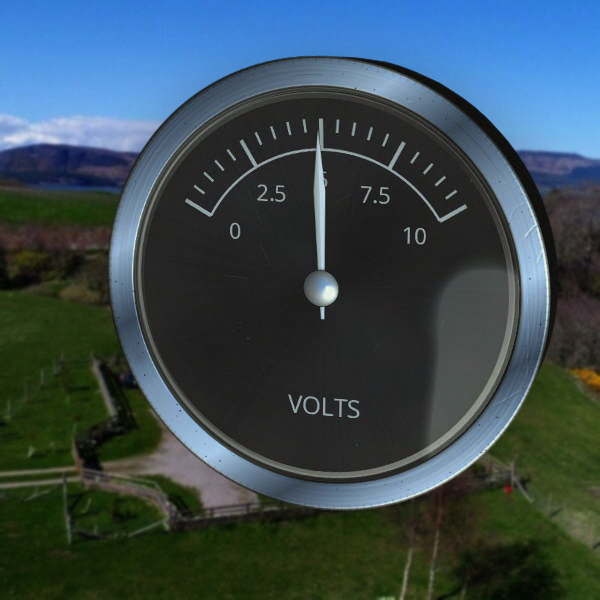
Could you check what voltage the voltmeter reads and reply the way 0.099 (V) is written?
5 (V)
